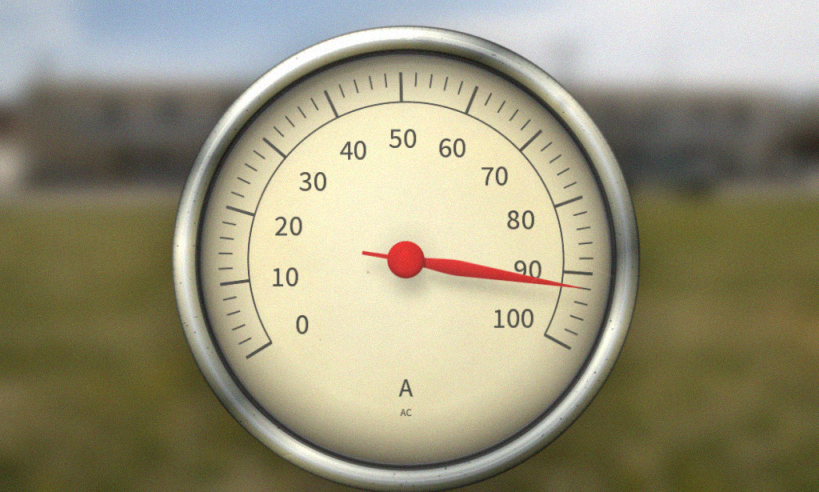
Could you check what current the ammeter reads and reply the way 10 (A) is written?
92 (A)
